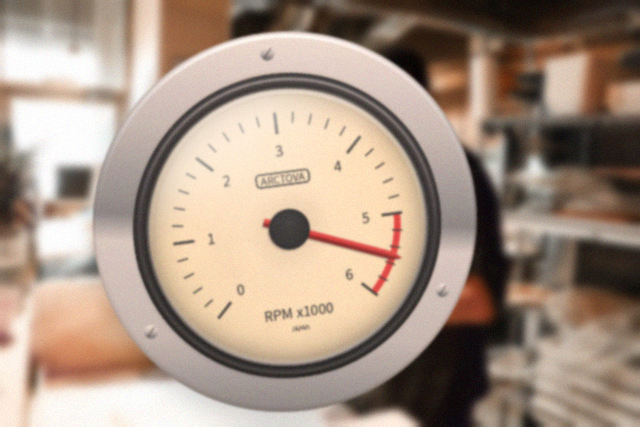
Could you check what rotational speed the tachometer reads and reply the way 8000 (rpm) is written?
5500 (rpm)
